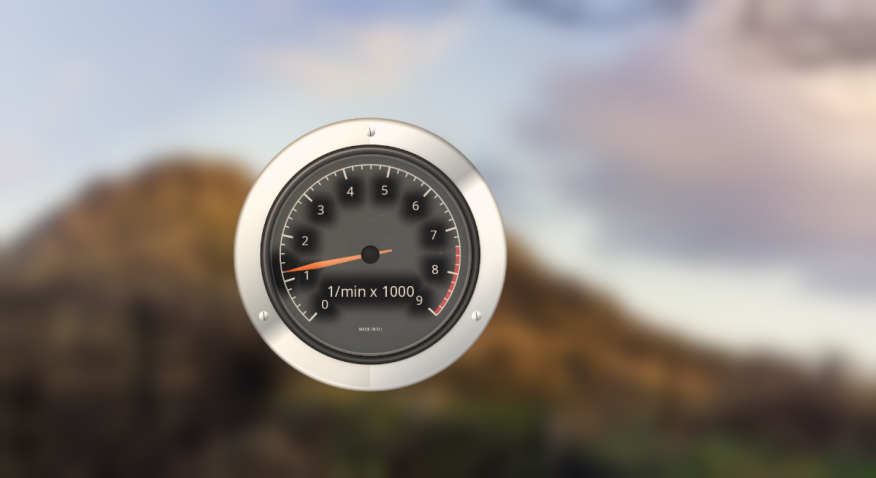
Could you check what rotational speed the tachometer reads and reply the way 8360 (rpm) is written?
1200 (rpm)
